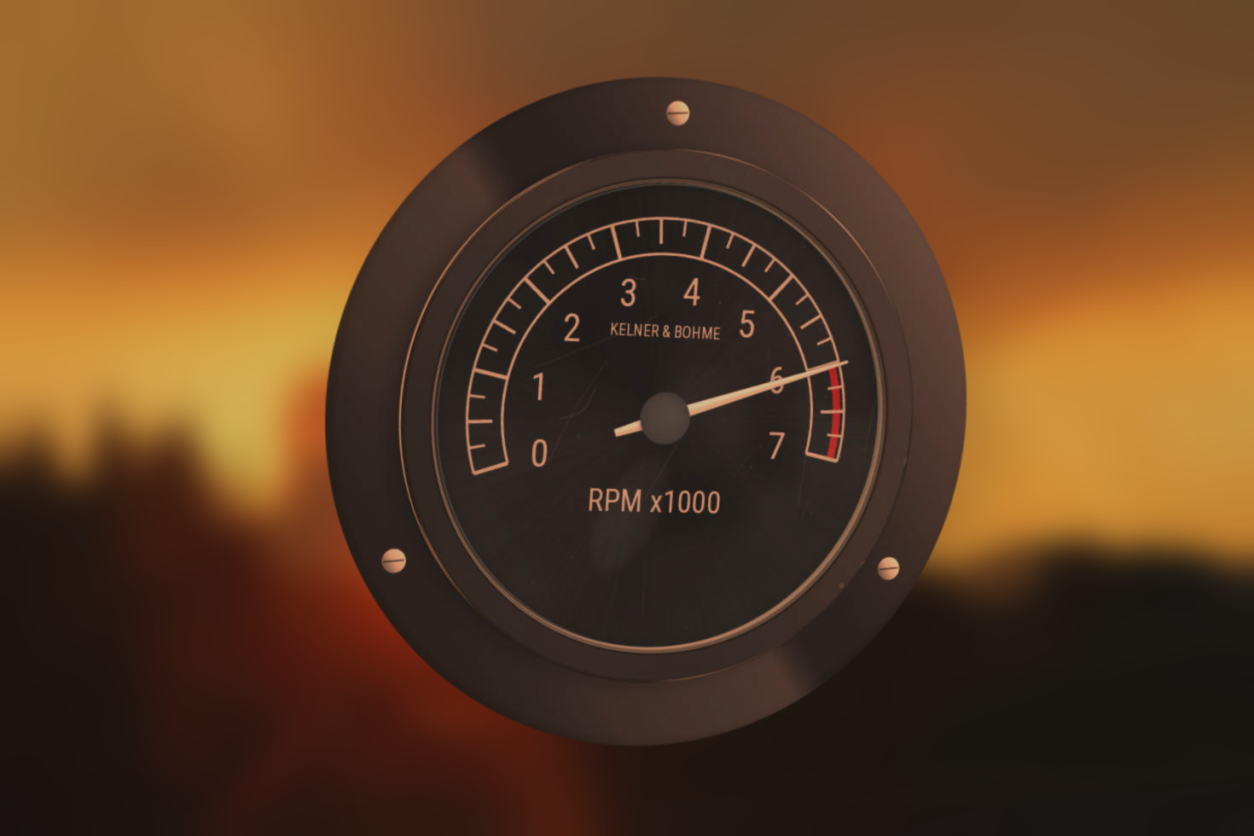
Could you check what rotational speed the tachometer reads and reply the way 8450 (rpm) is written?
6000 (rpm)
